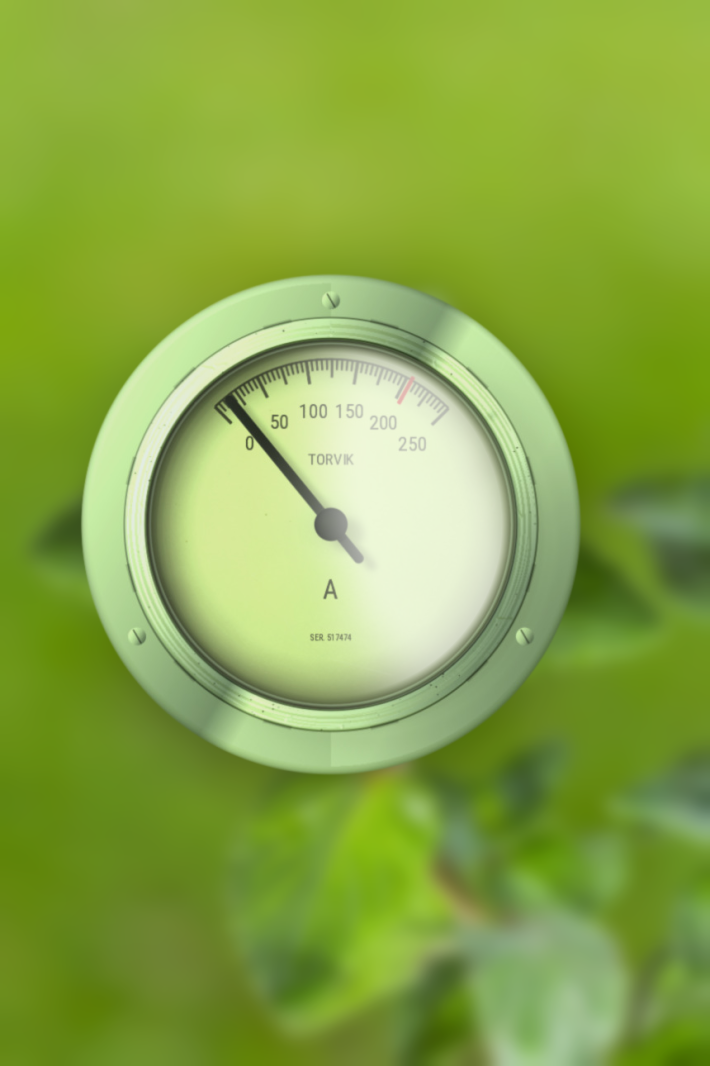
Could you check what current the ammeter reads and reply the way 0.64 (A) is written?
15 (A)
